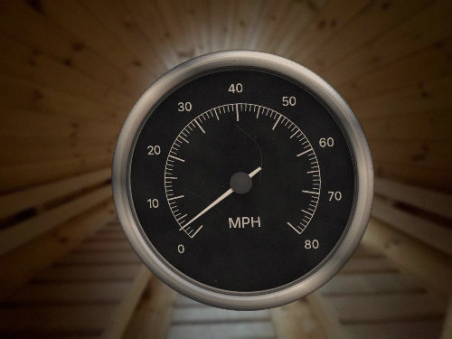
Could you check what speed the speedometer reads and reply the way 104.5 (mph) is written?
3 (mph)
